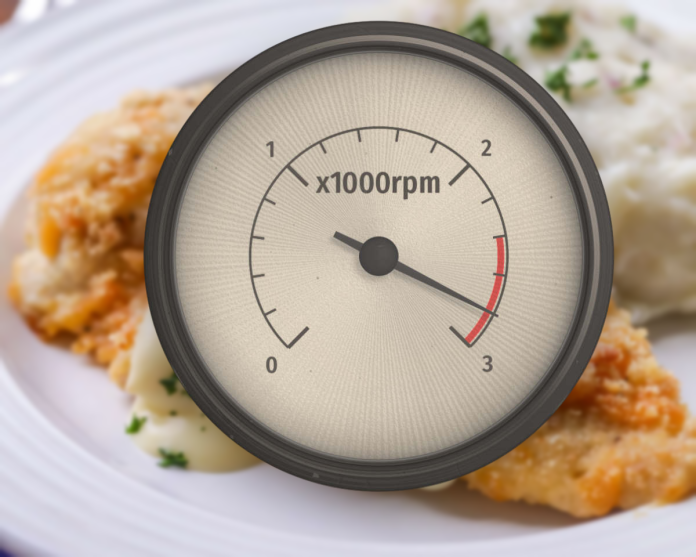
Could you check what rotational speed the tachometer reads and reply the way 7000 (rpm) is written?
2800 (rpm)
